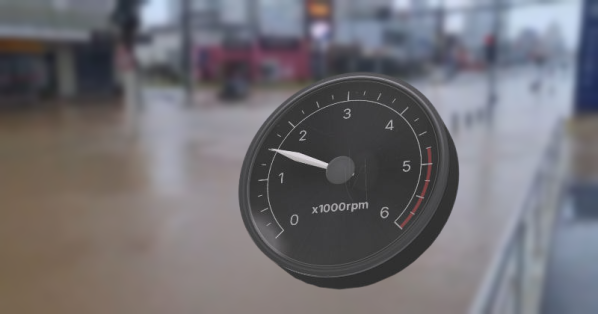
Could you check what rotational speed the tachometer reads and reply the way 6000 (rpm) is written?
1500 (rpm)
